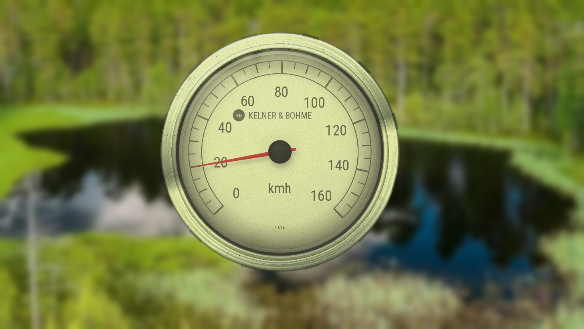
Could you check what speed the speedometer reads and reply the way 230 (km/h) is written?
20 (km/h)
